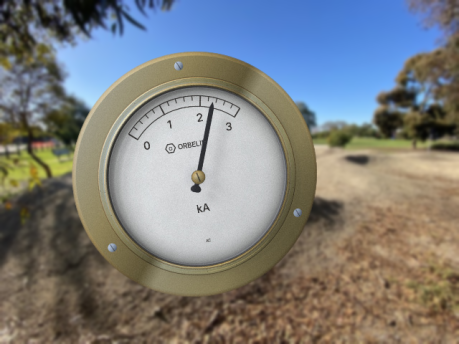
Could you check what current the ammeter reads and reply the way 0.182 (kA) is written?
2.3 (kA)
